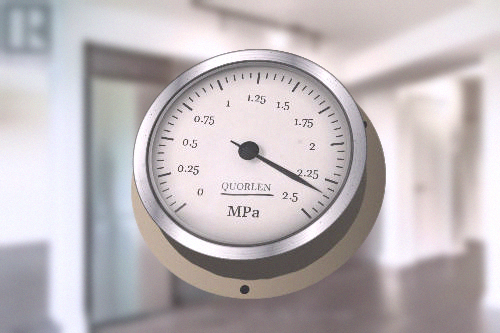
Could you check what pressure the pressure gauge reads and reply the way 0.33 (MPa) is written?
2.35 (MPa)
